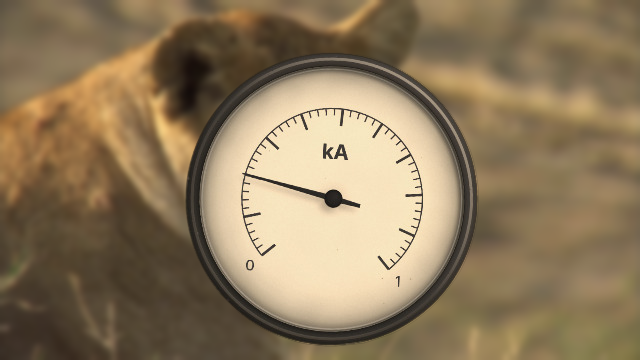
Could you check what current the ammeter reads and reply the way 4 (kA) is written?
0.2 (kA)
